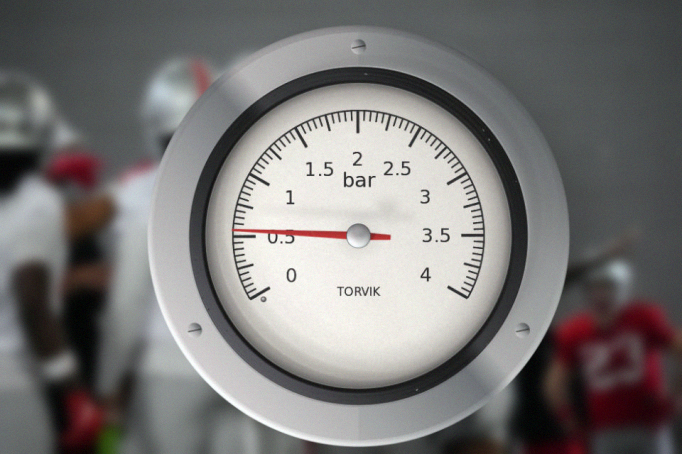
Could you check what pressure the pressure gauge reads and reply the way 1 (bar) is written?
0.55 (bar)
